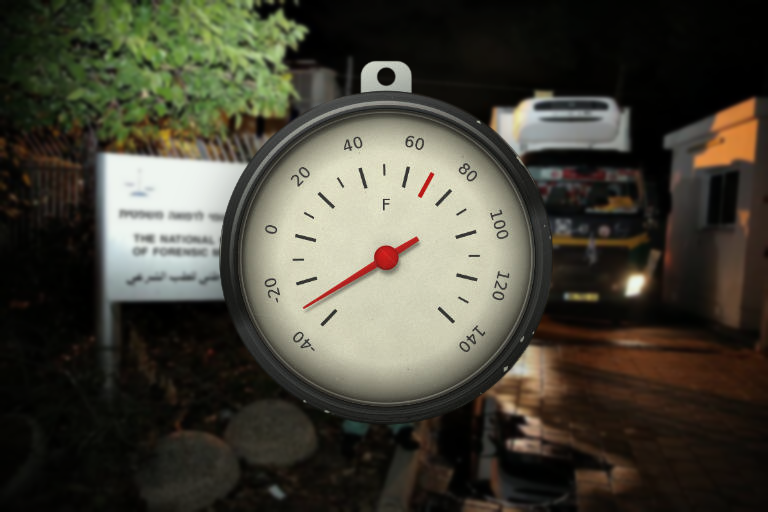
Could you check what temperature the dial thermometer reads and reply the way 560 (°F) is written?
-30 (°F)
